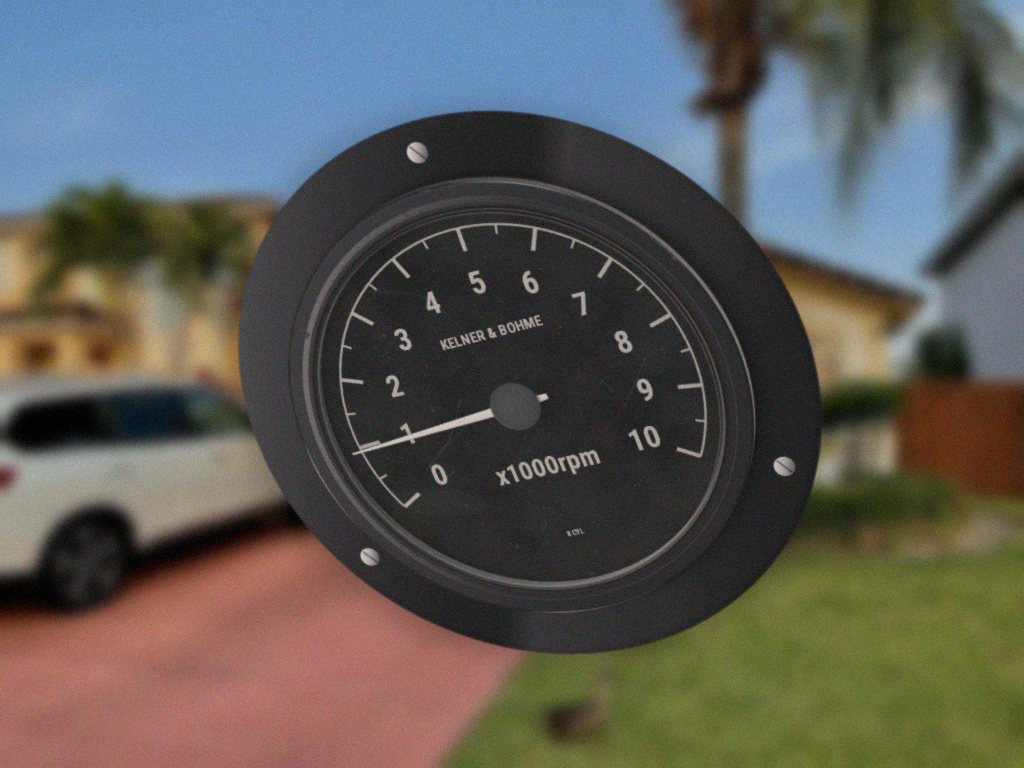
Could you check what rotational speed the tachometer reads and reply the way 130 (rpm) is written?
1000 (rpm)
